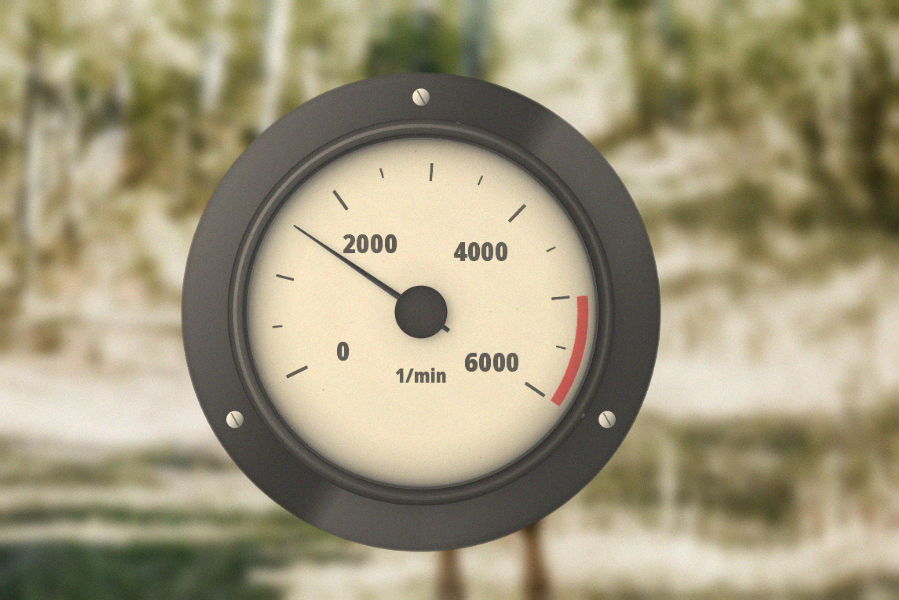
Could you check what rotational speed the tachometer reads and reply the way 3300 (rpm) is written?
1500 (rpm)
